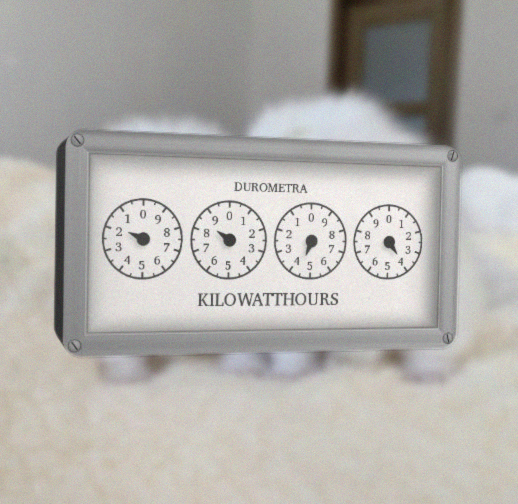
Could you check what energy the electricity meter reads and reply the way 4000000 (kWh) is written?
1844 (kWh)
